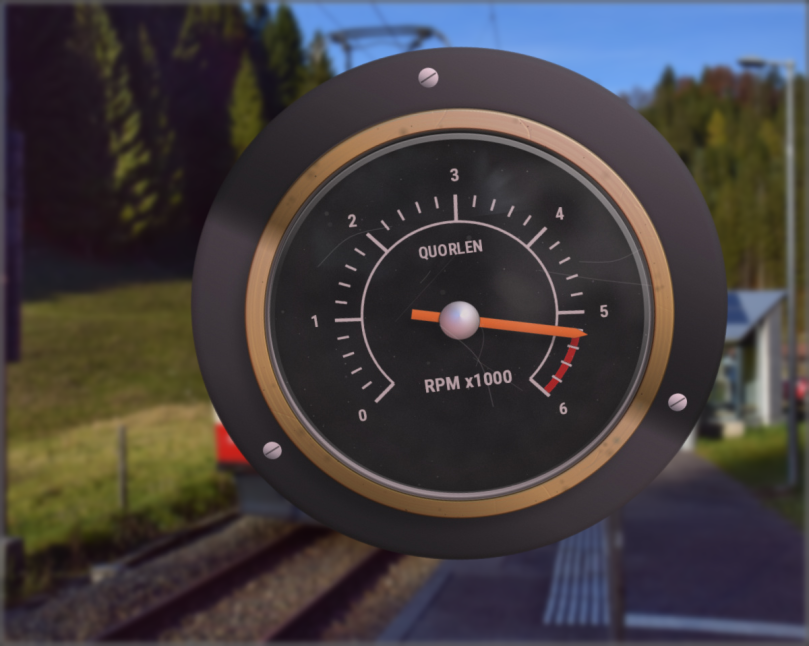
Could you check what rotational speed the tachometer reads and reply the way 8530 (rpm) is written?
5200 (rpm)
